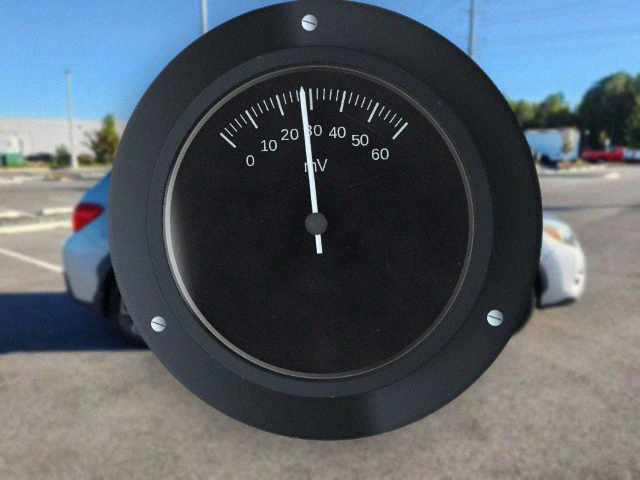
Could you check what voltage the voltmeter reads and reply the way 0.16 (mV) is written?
28 (mV)
